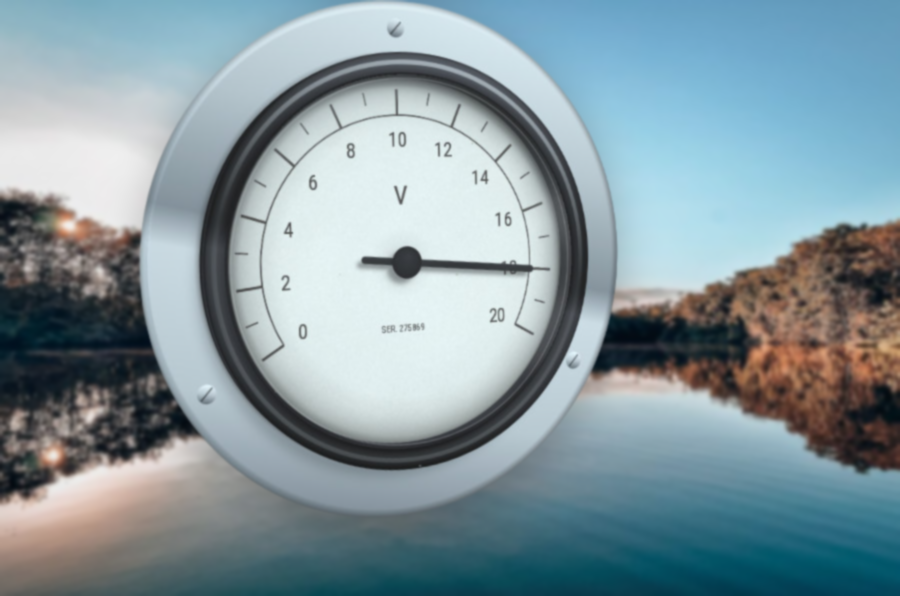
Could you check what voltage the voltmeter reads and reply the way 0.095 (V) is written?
18 (V)
